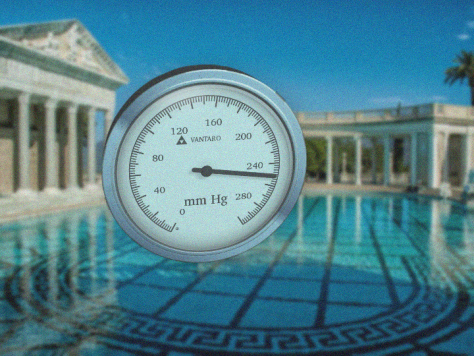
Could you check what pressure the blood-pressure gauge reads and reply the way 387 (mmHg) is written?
250 (mmHg)
